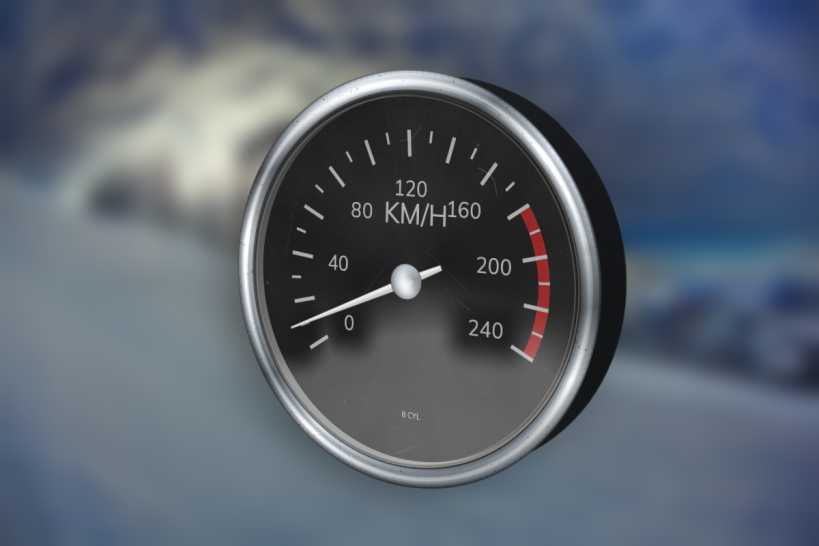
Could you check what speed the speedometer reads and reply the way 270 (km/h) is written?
10 (km/h)
